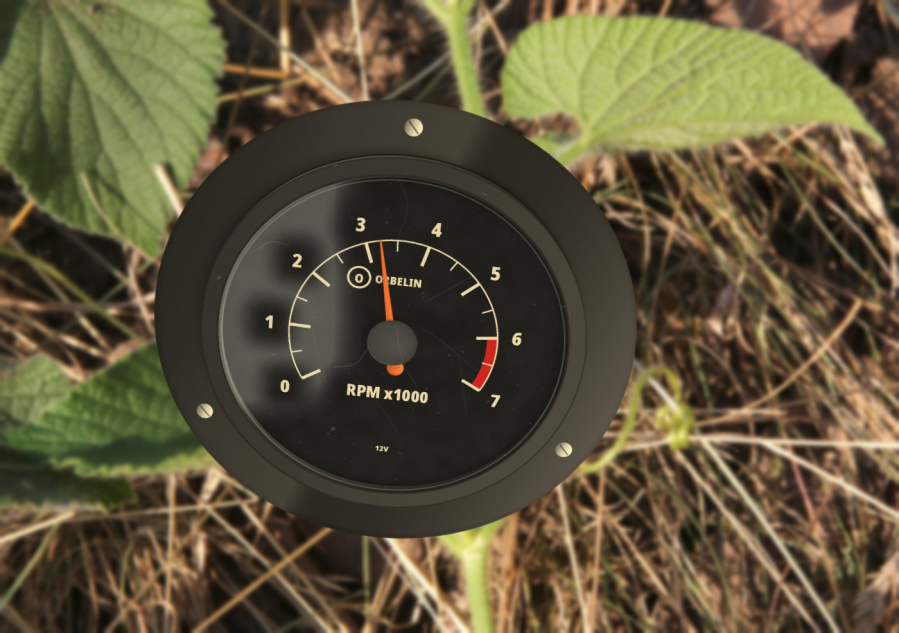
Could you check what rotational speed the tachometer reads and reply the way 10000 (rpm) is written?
3250 (rpm)
